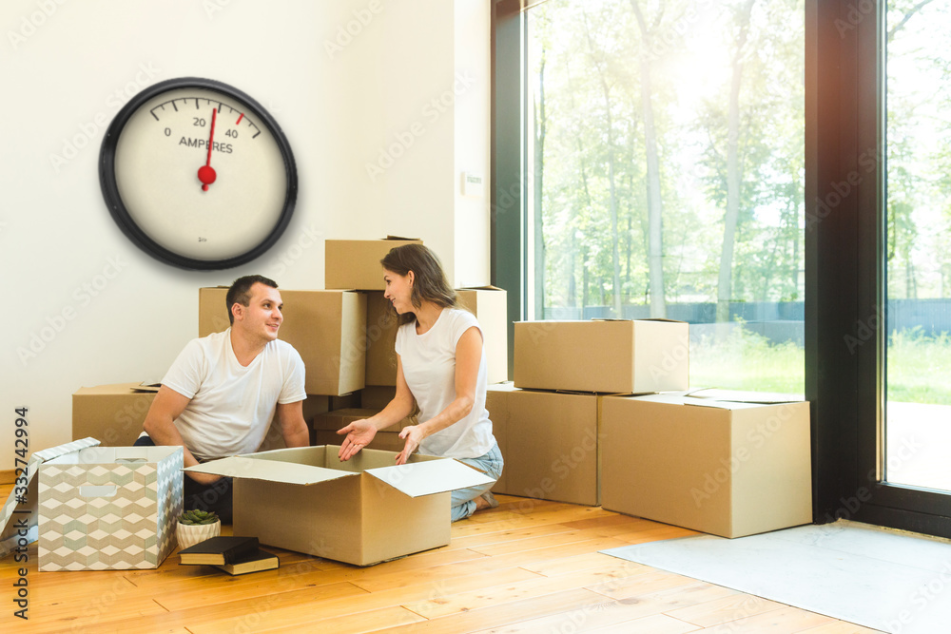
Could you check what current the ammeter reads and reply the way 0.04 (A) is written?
27.5 (A)
